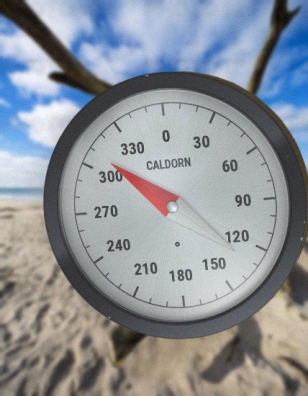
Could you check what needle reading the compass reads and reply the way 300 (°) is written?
310 (°)
